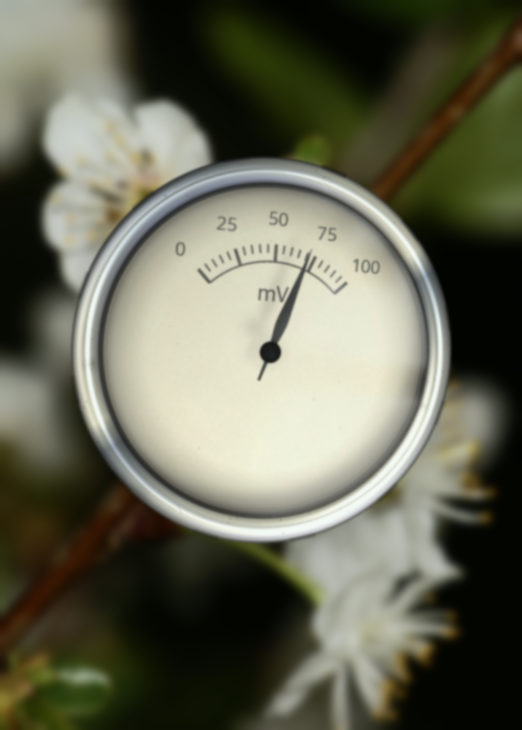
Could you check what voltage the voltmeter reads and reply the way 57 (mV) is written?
70 (mV)
